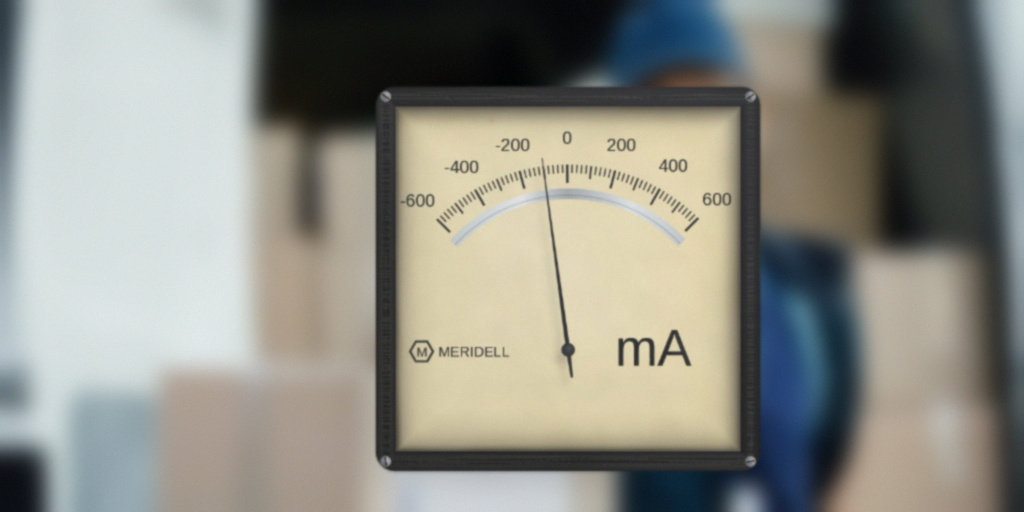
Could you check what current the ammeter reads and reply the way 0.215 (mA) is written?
-100 (mA)
